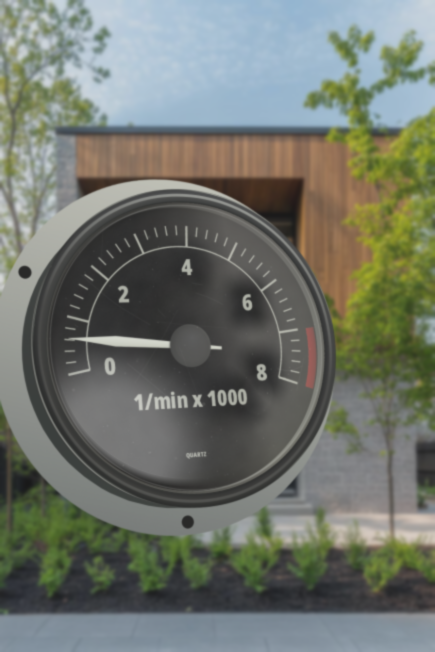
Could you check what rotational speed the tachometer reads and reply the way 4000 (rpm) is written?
600 (rpm)
